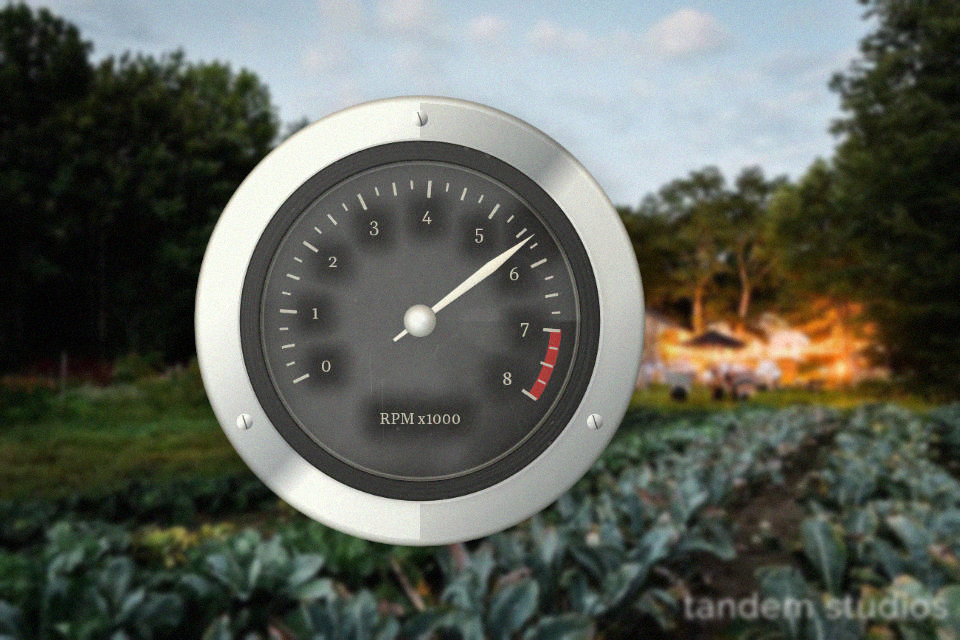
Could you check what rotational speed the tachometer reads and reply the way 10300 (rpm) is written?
5625 (rpm)
